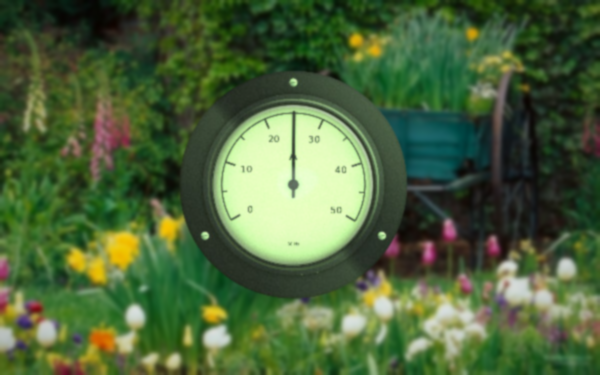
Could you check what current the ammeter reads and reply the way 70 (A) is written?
25 (A)
